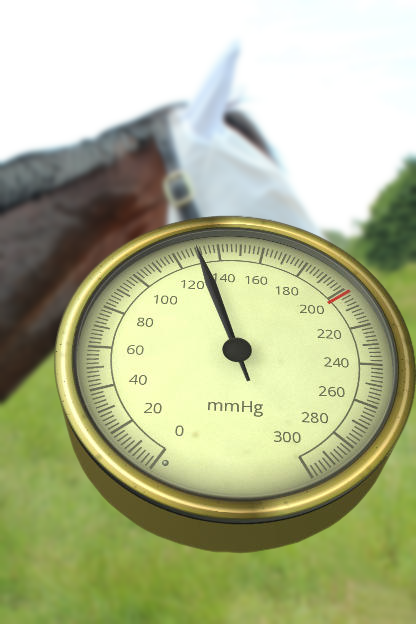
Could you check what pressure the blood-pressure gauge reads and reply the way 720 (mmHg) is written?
130 (mmHg)
